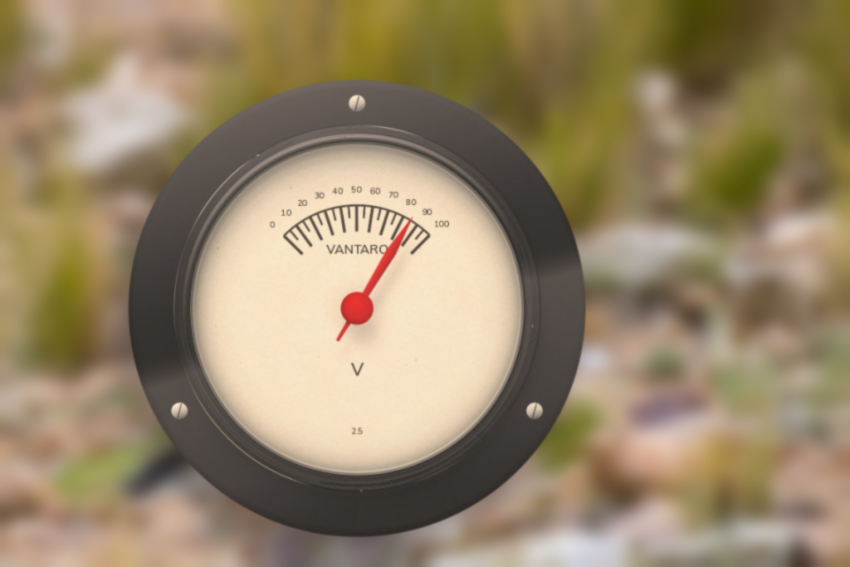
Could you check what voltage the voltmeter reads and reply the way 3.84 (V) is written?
85 (V)
